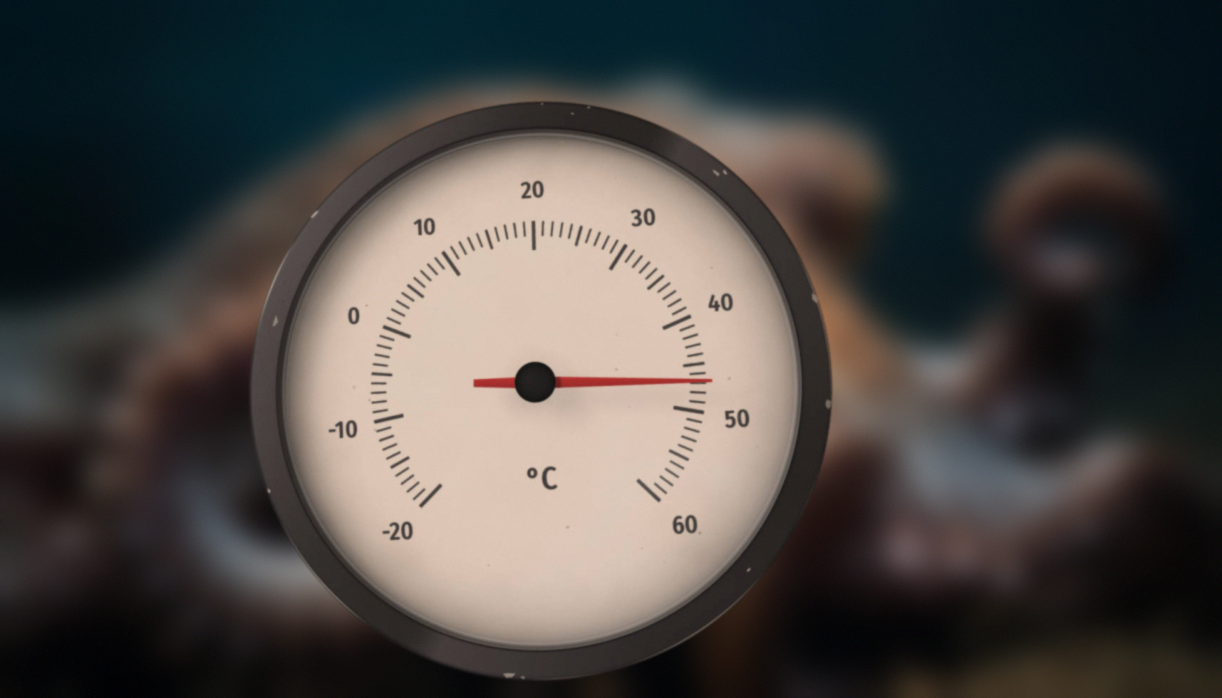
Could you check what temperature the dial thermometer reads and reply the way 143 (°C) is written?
47 (°C)
